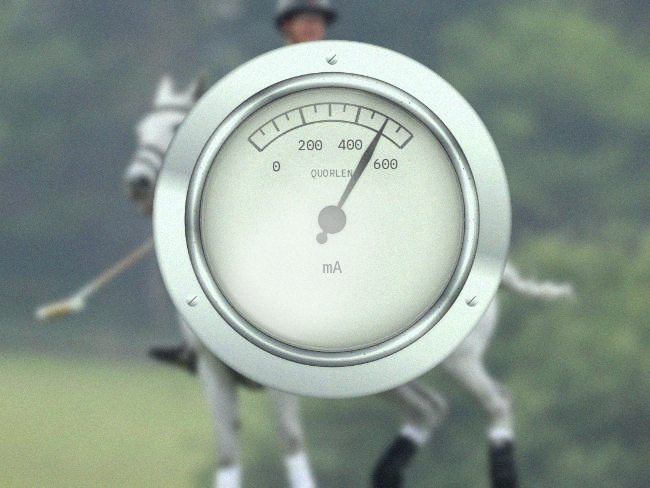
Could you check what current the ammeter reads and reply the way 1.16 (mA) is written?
500 (mA)
